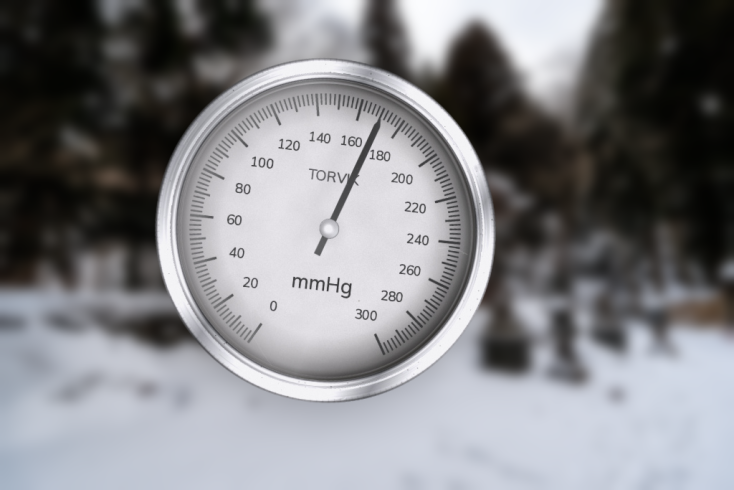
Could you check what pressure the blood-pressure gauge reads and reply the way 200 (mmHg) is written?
170 (mmHg)
